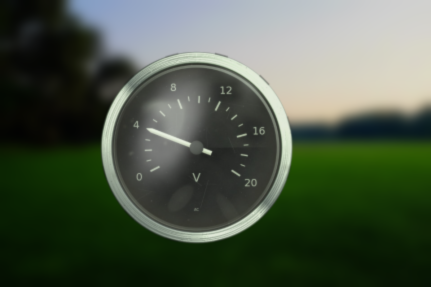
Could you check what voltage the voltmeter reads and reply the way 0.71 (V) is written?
4 (V)
